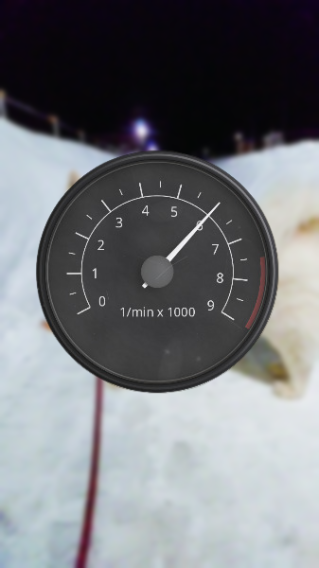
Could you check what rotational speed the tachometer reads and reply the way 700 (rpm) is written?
6000 (rpm)
